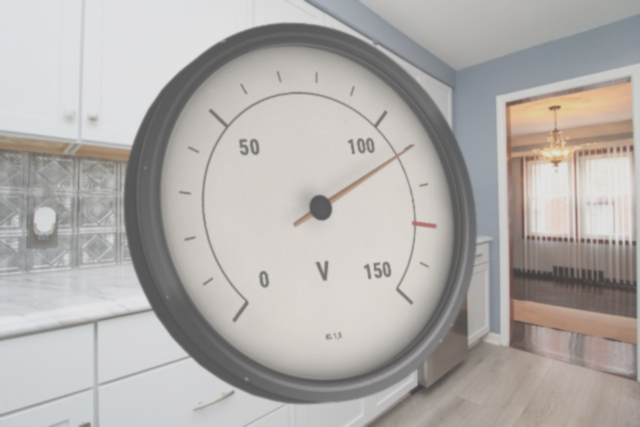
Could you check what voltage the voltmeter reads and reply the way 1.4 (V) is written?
110 (V)
